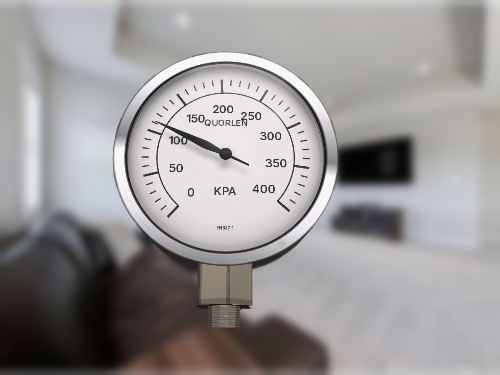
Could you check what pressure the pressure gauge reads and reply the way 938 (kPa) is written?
110 (kPa)
